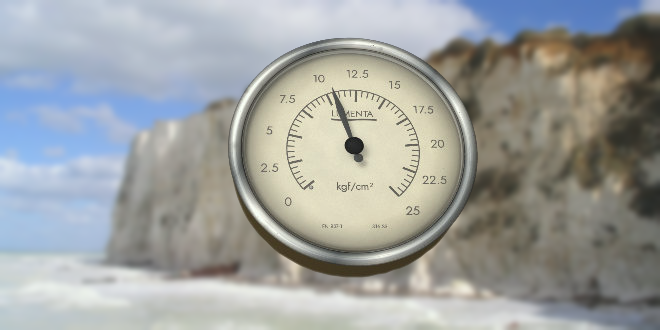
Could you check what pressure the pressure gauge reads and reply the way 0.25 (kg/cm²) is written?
10.5 (kg/cm²)
